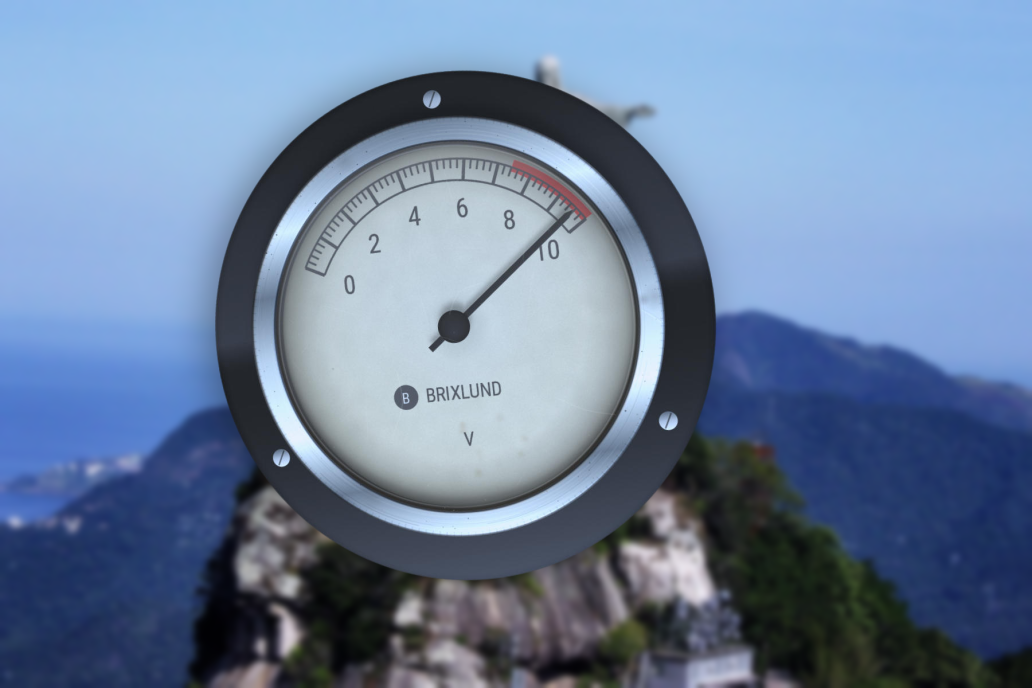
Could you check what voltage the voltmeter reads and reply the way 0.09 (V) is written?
9.6 (V)
